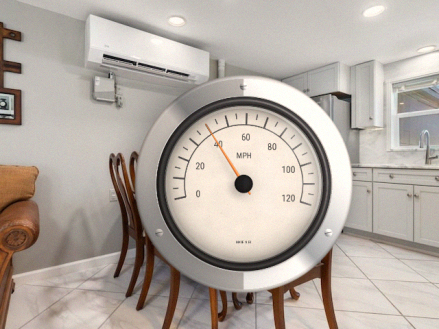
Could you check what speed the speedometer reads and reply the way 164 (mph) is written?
40 (mph)
